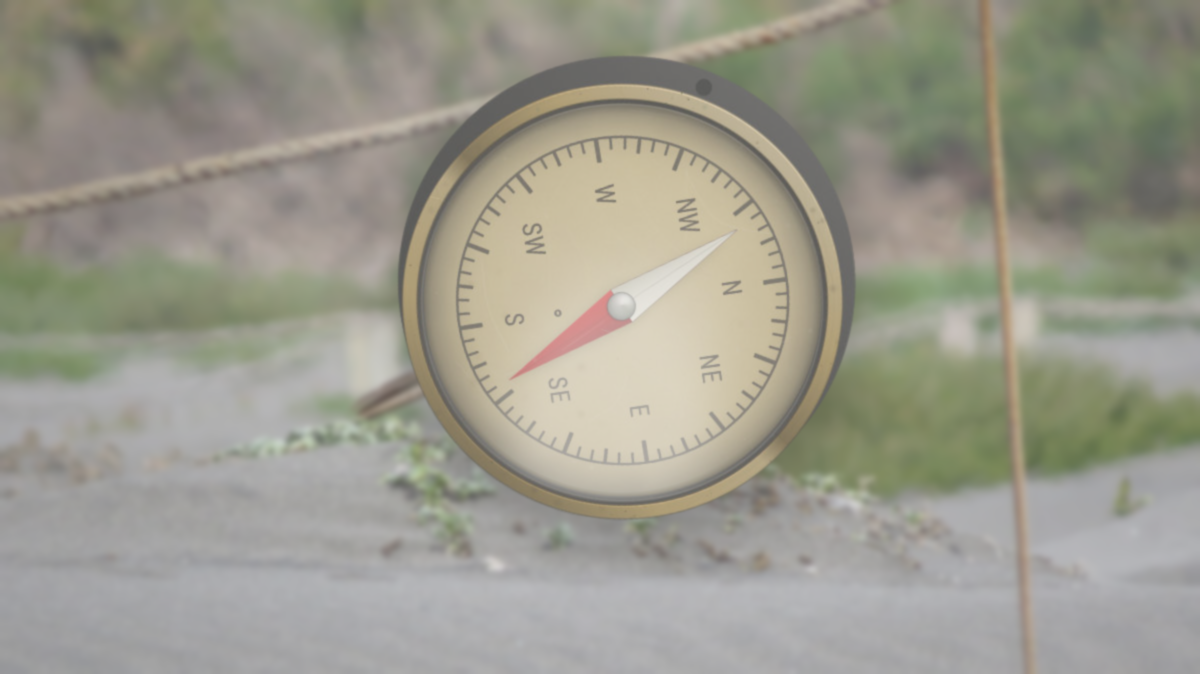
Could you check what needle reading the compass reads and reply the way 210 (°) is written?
155 (°)
